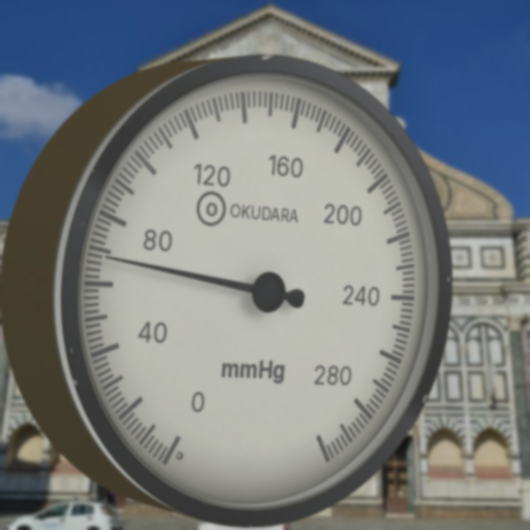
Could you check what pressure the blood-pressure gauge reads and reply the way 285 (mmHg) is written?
68 (mmHg)
